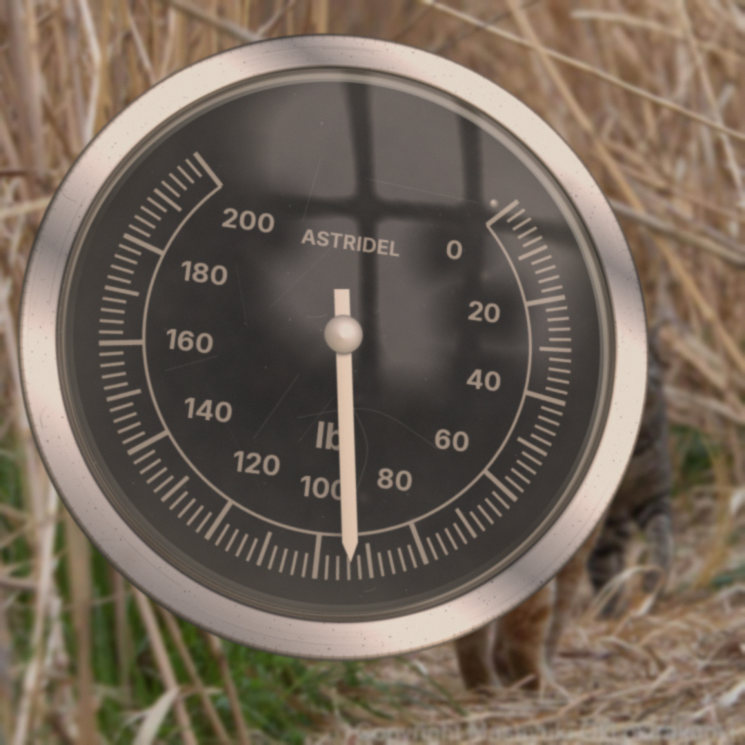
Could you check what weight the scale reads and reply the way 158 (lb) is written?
94 (lb)
